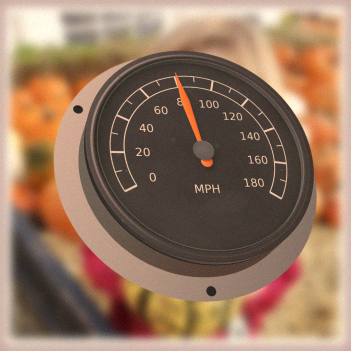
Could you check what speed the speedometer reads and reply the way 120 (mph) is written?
80 (mph)
